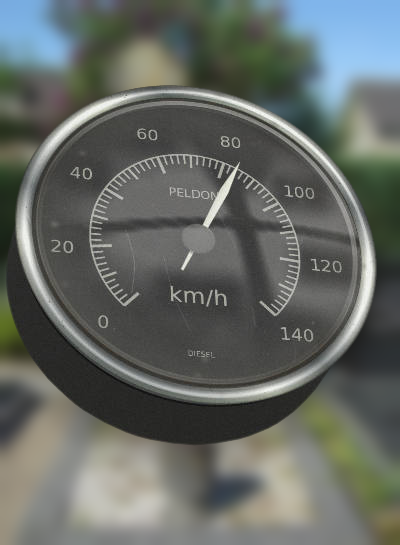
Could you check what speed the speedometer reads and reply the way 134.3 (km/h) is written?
84 (km/h)
